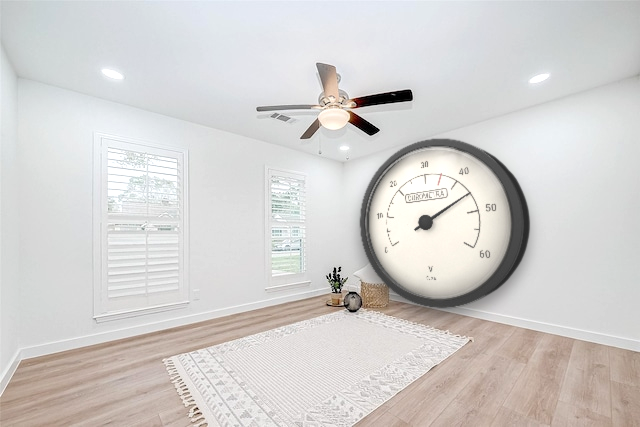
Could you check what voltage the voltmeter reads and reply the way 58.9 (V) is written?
45 (V)
